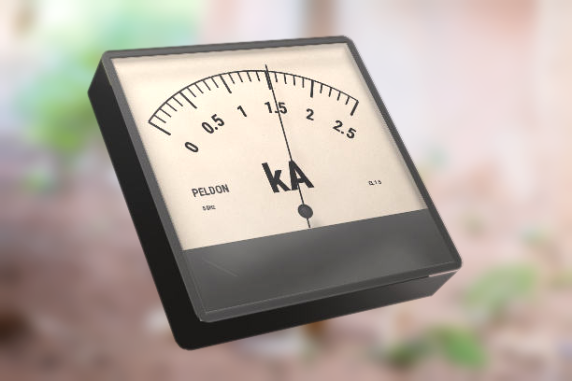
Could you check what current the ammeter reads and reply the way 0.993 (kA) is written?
1.5 (kA)
